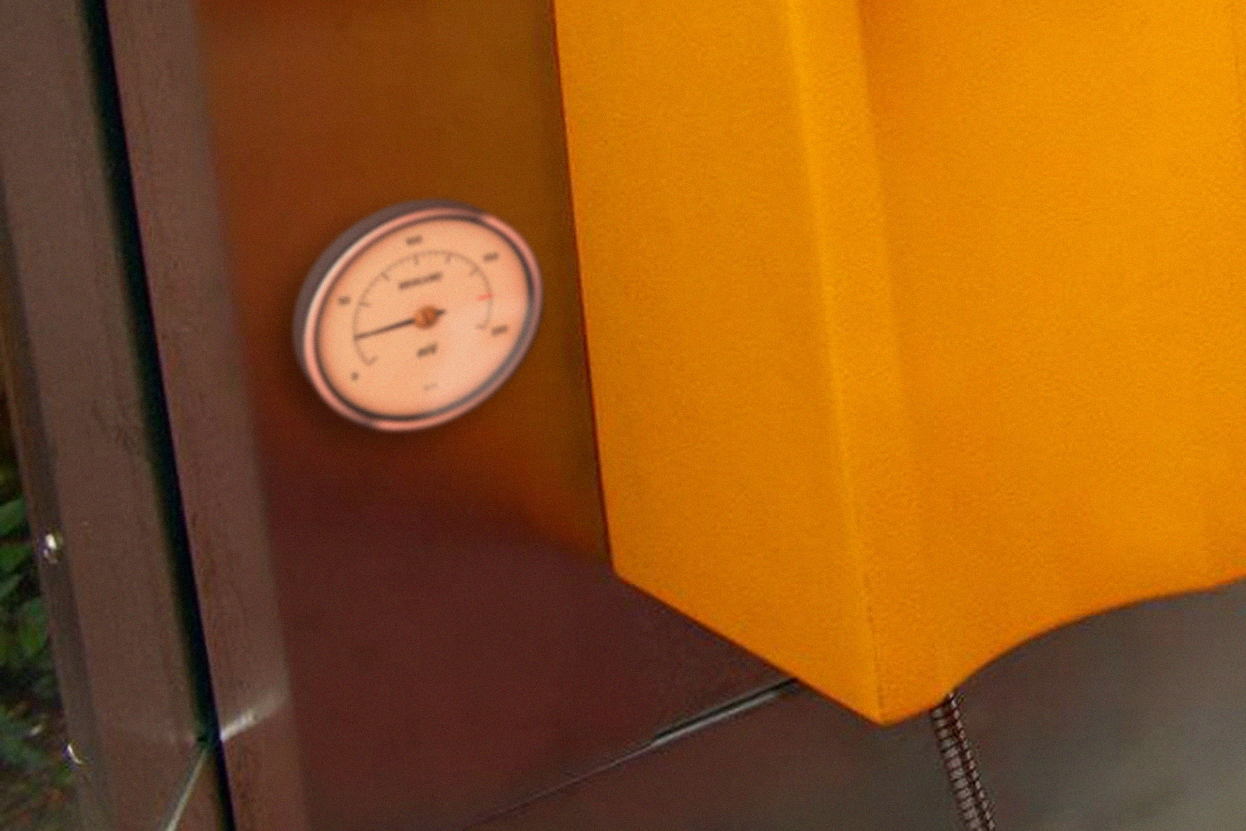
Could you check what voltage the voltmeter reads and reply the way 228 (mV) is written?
25 (mV)
